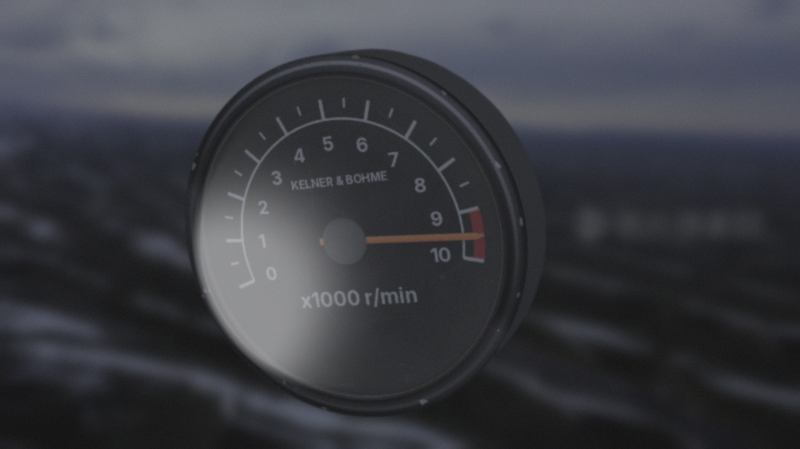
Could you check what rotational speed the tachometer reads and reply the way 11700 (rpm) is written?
9500 (rpm)
